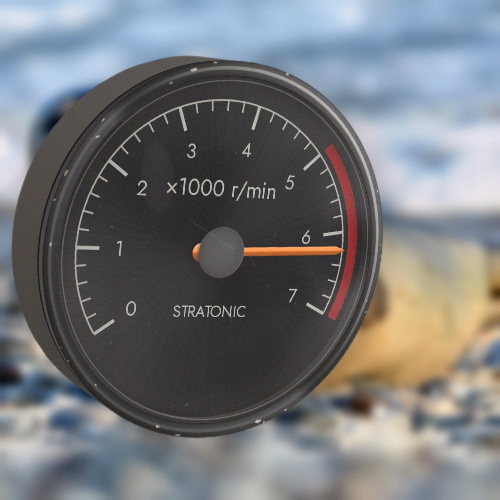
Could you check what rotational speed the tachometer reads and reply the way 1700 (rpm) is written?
6200 (rpm)
